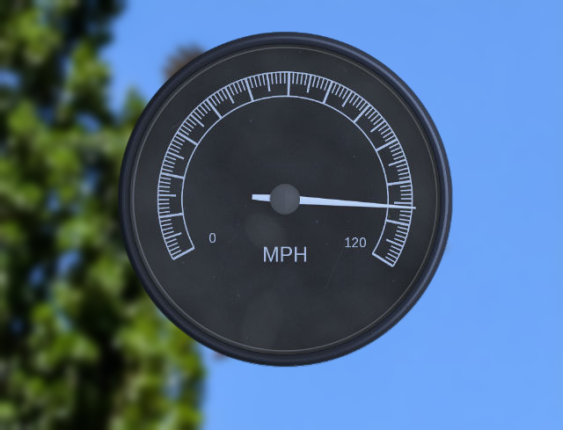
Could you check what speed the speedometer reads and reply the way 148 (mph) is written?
106 (mph)
